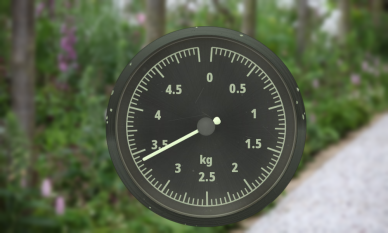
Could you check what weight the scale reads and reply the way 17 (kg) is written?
3.4 (kg)
